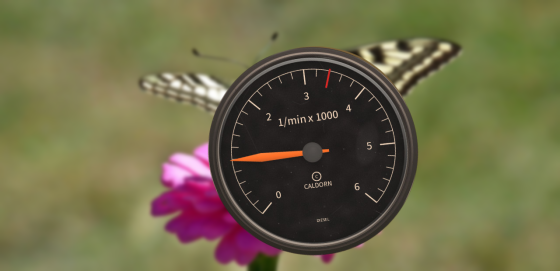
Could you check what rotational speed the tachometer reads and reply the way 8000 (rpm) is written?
1000 (rpm)
